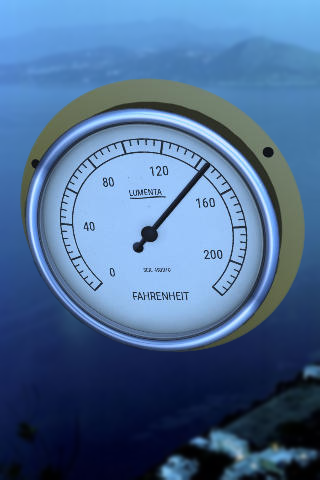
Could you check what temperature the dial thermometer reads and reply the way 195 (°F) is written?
144 (°F)
